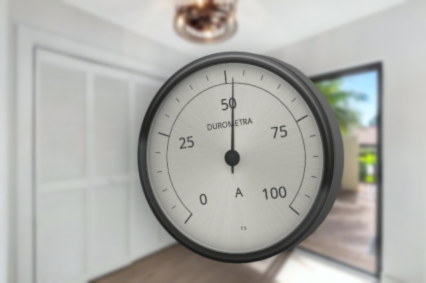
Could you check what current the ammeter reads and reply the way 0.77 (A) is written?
52.5 (A)
